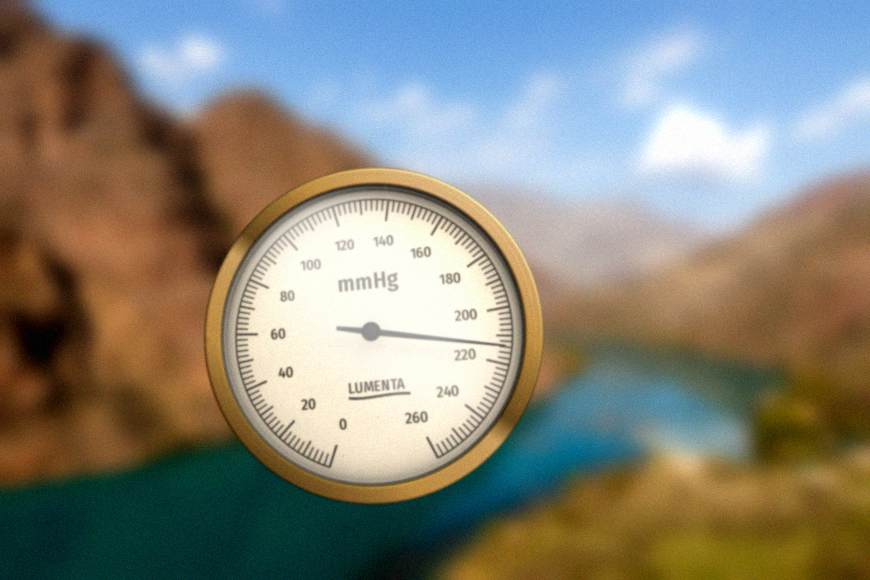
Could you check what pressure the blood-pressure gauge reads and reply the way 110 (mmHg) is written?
214 (mmHg)
